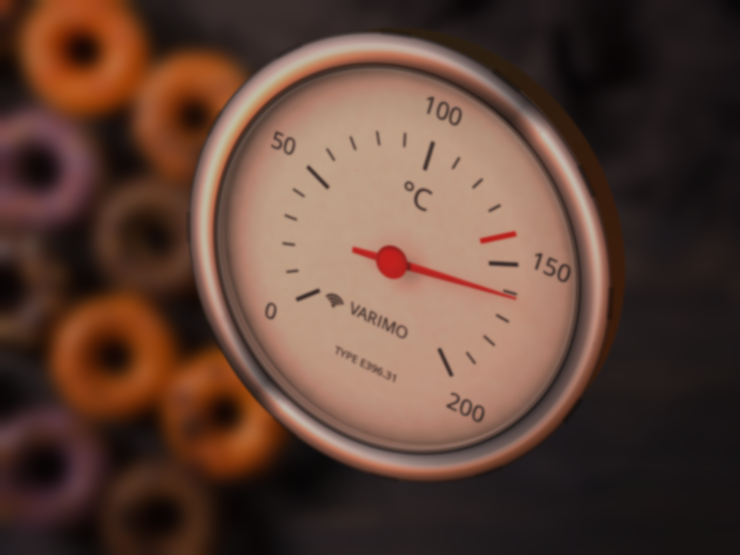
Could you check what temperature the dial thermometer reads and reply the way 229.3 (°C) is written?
160 (°C)
